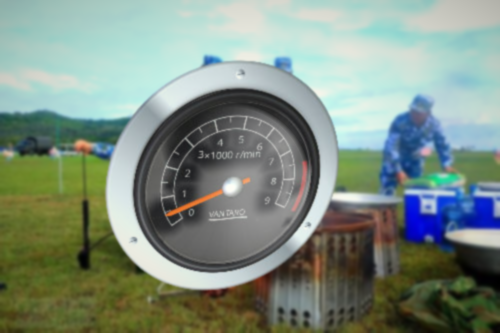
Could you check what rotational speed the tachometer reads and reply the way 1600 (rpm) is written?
500 (rpm)
